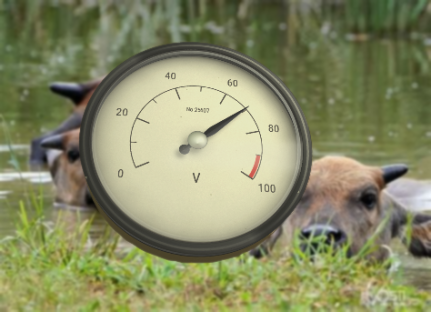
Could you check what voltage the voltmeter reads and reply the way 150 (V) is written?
70 (V)
